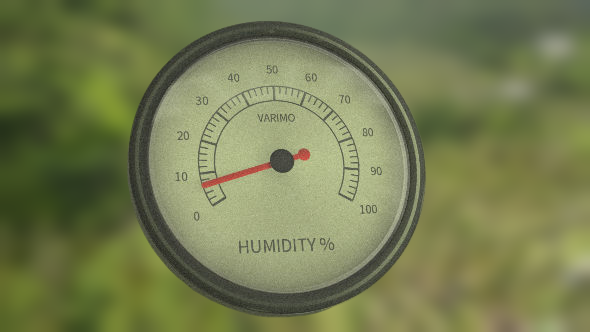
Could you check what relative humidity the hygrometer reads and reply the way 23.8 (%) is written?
6 (%)
